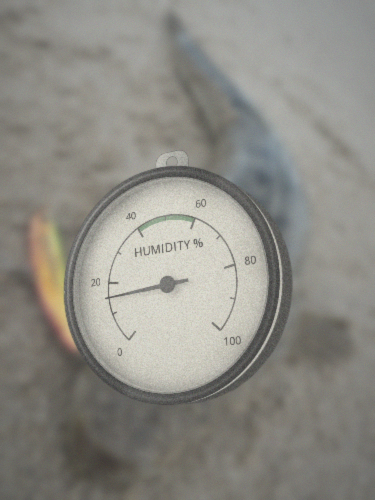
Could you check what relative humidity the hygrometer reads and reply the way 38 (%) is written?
15 (%)
